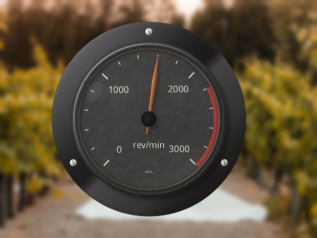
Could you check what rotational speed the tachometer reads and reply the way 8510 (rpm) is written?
1600 (rpm)
